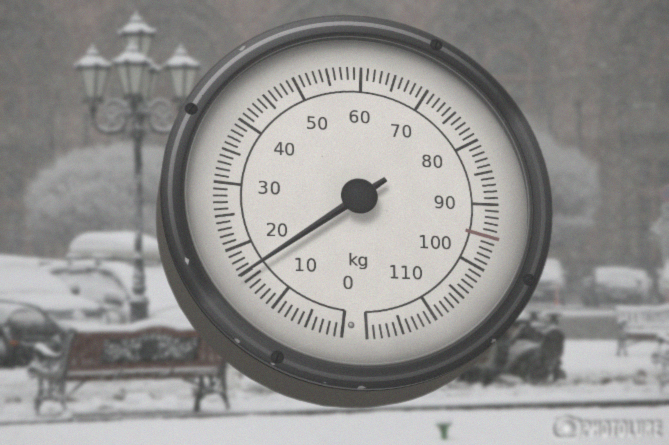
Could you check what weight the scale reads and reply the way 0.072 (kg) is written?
16 (kg)
